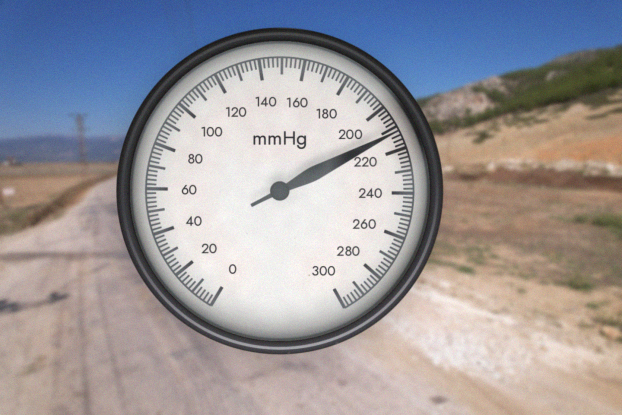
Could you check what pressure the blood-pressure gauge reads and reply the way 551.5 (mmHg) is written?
212 (mmHg)
